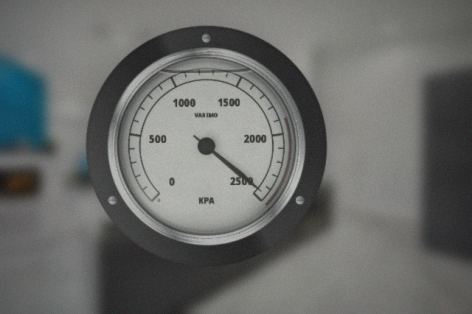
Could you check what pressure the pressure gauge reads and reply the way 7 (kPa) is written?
2450 (kPa)
